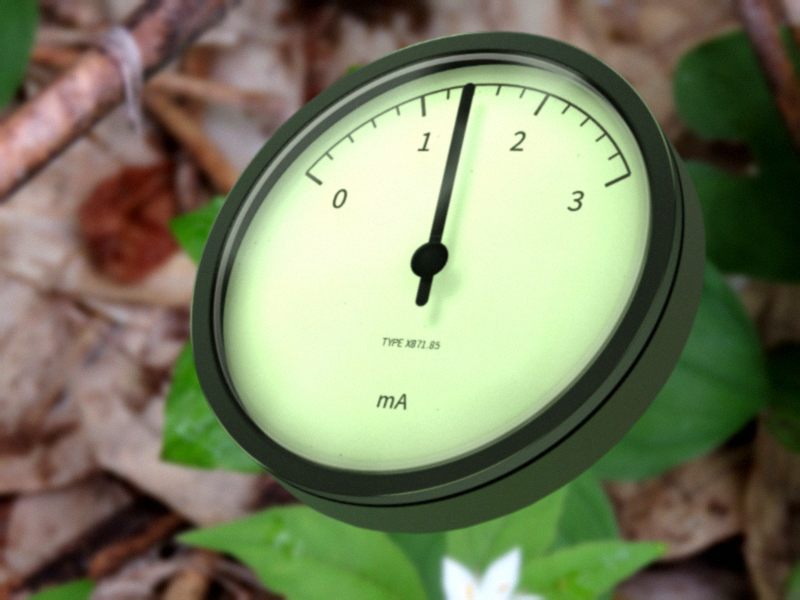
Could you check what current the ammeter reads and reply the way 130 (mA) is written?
1.4 (mA)
